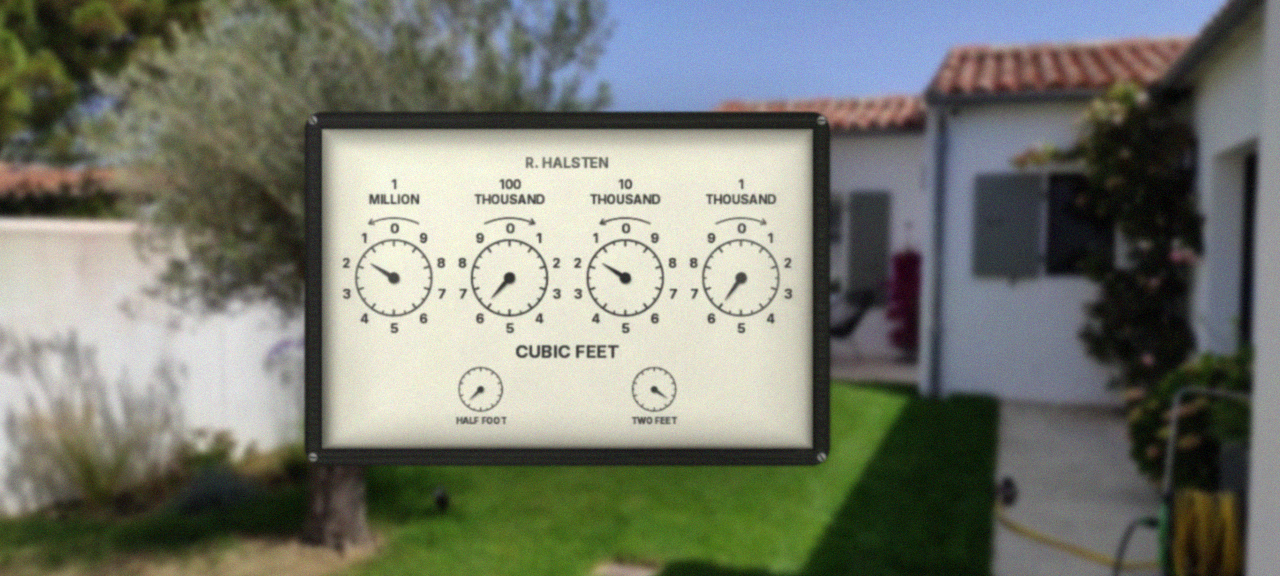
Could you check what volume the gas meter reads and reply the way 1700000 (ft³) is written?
161600 (ft³)
